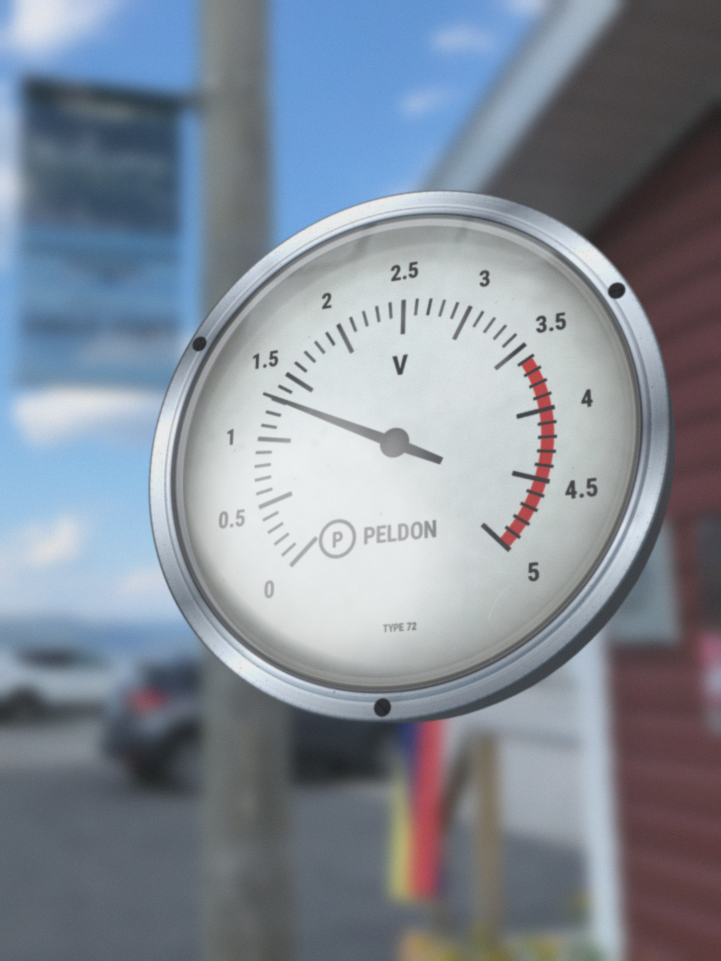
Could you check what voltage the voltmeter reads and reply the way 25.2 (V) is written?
1.3 (V)
